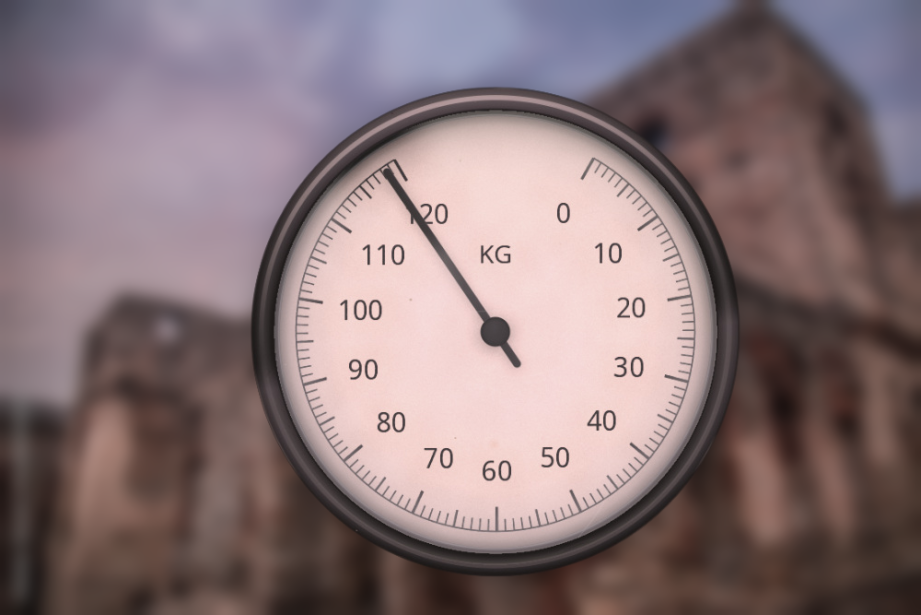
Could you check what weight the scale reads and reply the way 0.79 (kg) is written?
118.5 (kg)
